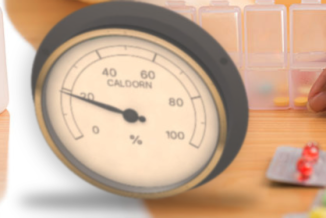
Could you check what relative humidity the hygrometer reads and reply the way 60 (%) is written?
20 (%)
